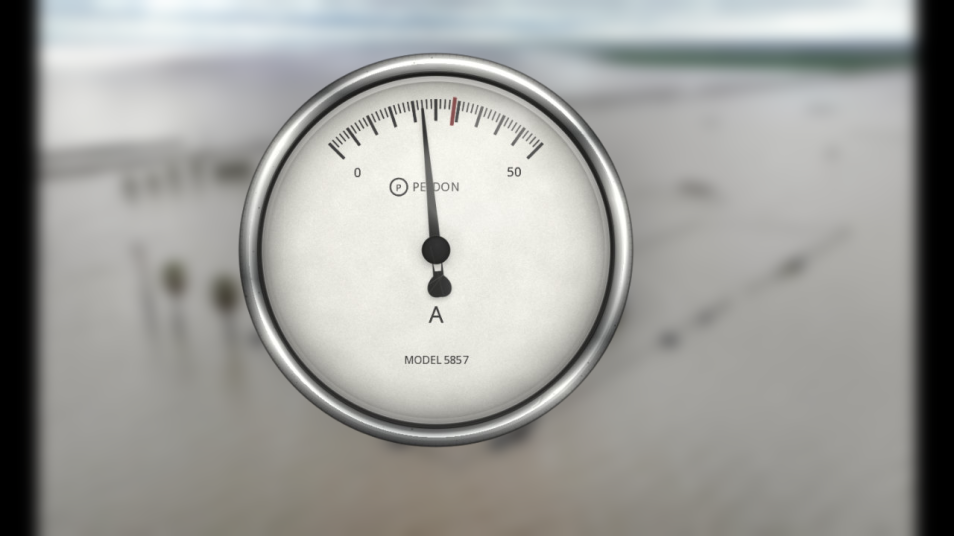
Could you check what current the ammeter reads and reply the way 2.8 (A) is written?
22 (A)
